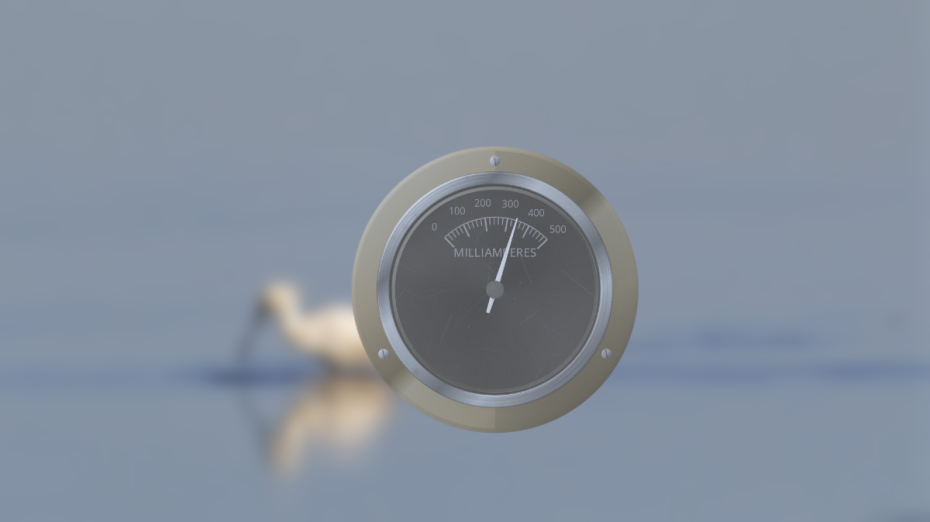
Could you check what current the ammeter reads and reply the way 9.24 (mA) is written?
340 (mA)
